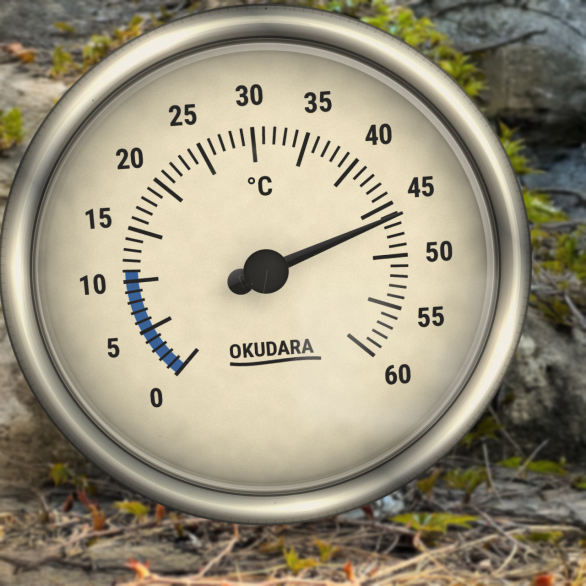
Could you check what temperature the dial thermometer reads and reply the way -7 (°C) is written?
46 (°C)
